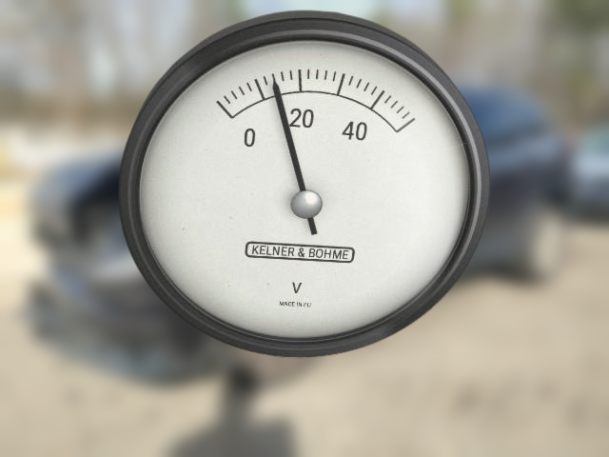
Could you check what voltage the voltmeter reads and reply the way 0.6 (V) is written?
14 (V)
